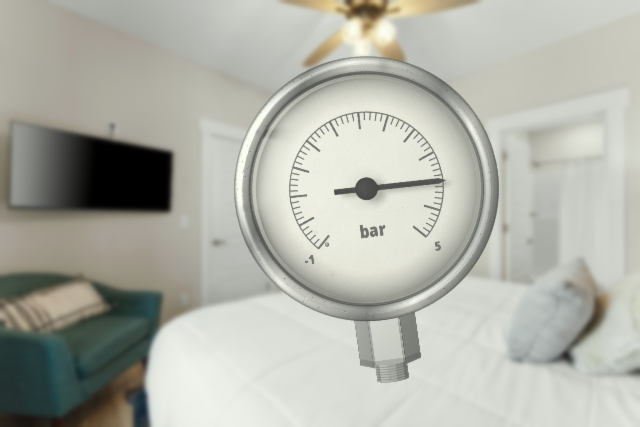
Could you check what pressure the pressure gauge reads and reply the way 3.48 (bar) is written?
4 (bar)
